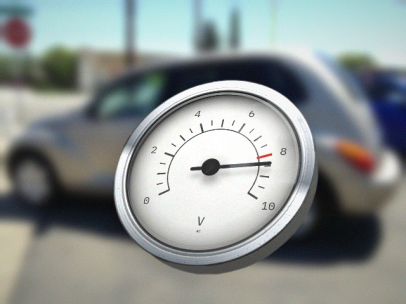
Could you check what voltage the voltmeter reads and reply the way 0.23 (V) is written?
8.5 (V)
